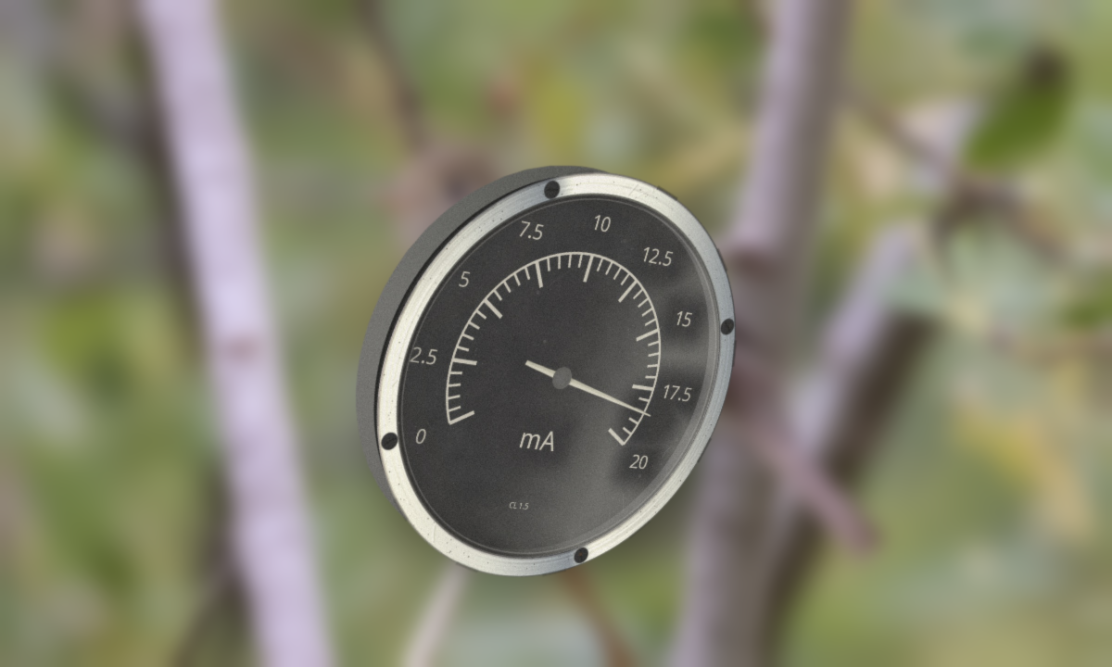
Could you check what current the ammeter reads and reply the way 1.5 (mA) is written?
18.5 (mA)
